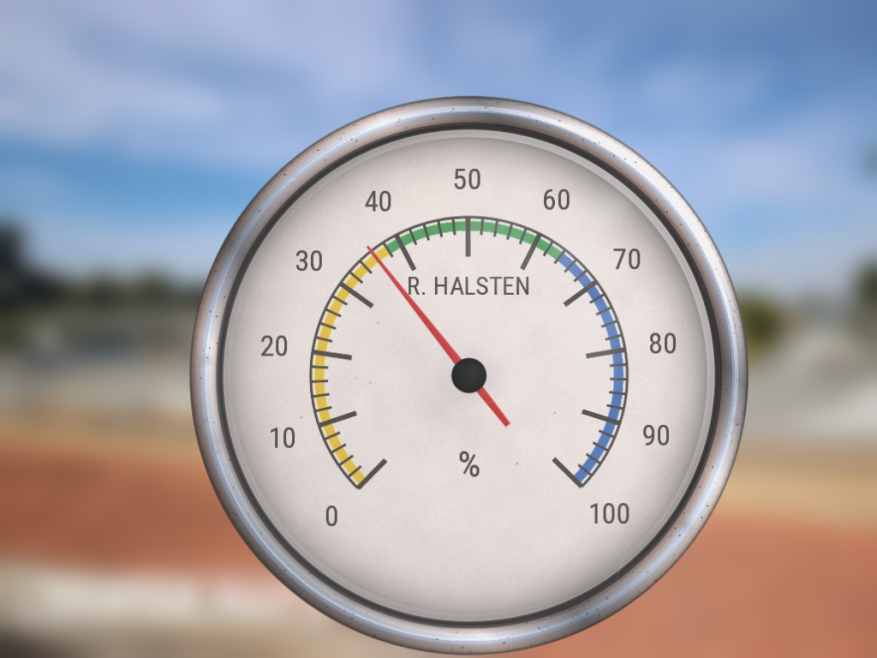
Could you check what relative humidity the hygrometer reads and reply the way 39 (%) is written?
36 (%)
